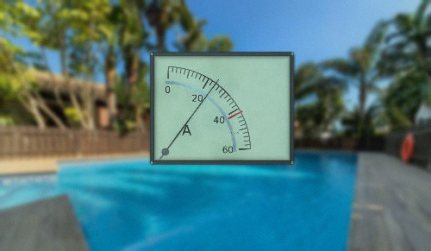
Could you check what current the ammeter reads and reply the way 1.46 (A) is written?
24 (A)
